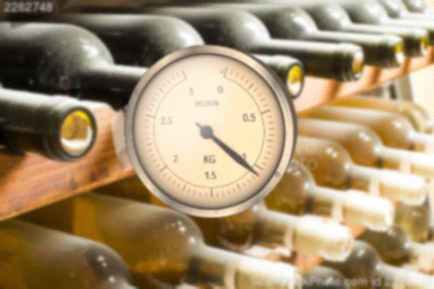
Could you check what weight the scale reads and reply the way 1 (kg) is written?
1.05 (kg)
